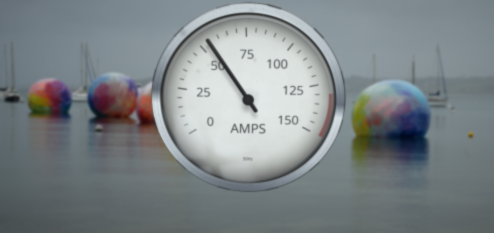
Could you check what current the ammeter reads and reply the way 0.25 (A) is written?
55 (A)
